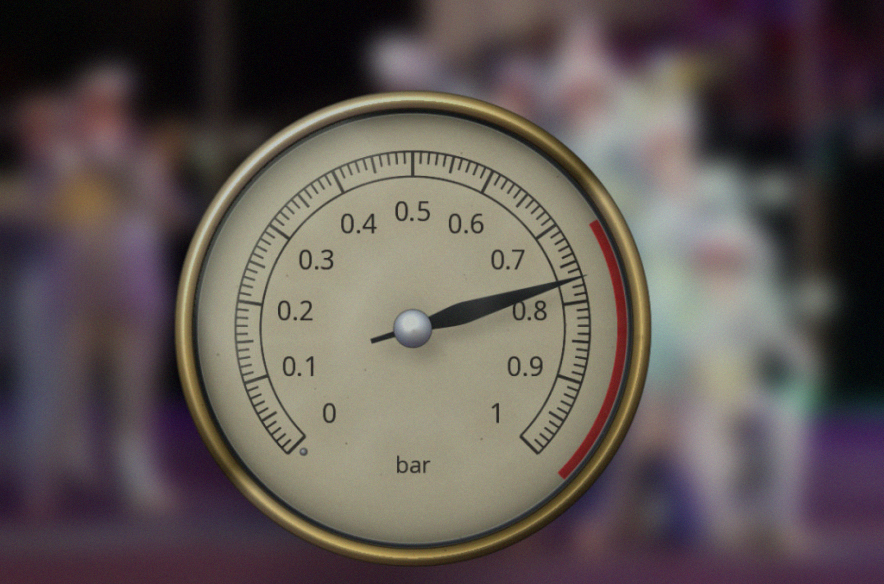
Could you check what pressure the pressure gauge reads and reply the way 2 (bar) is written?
0.77 (bar)
